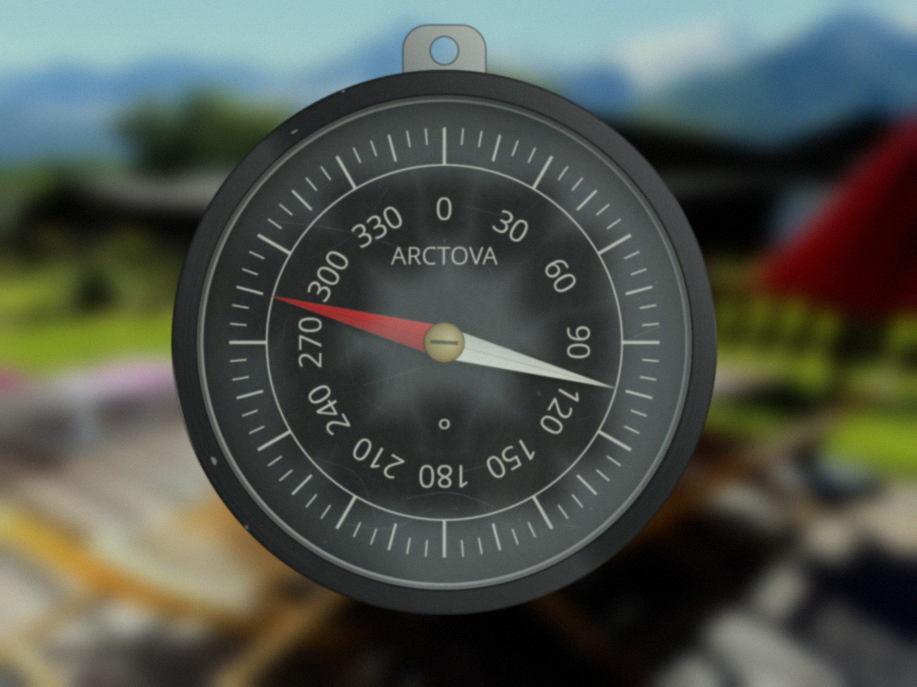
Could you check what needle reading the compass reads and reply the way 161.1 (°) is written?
285 (°)
